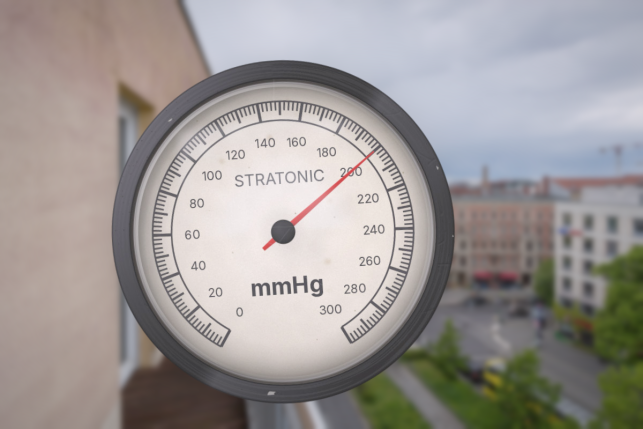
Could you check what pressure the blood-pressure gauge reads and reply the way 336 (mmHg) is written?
200 (mmHg)
